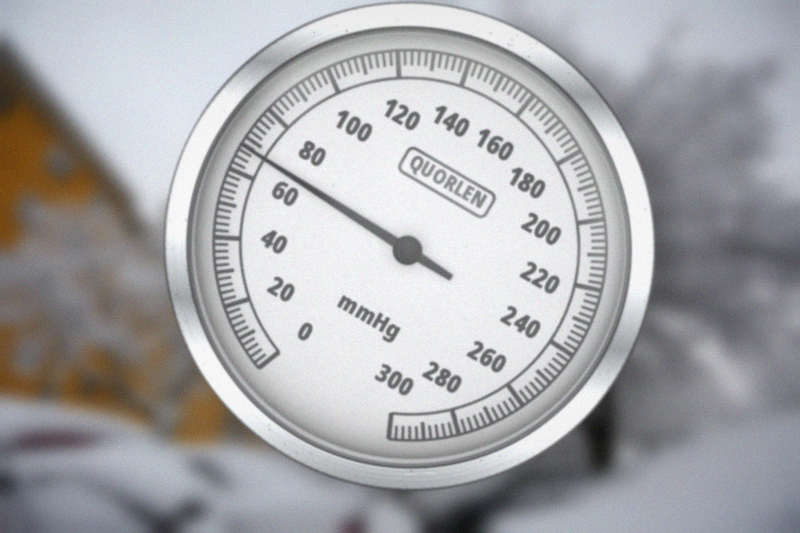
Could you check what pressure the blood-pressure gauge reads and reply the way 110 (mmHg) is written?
68 (mmHg)
